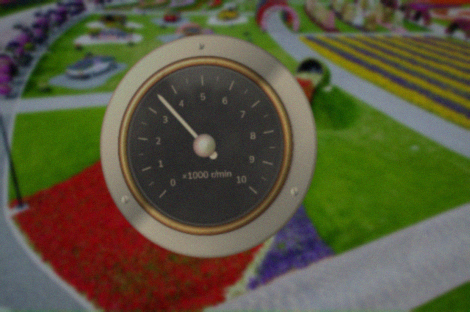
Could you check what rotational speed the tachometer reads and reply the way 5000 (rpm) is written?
3500 (rpm)
